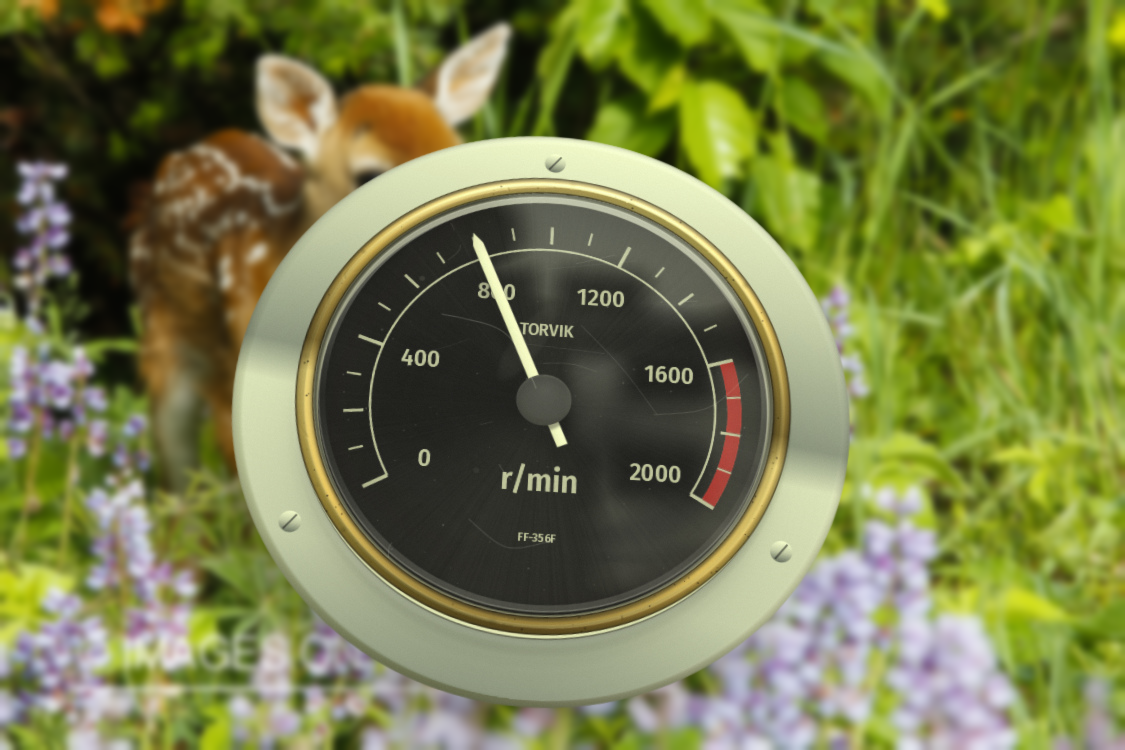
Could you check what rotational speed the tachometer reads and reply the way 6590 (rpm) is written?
800 (rpm)
